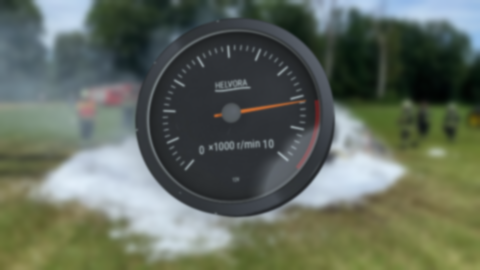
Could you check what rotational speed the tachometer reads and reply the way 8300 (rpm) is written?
8200 (rpm)
